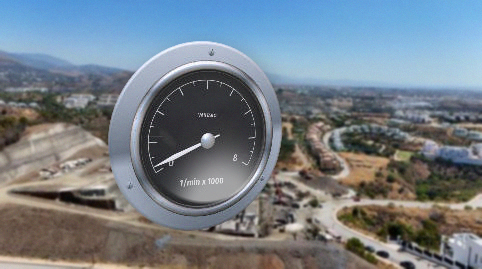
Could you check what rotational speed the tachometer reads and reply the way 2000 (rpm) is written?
250 (rpm)
